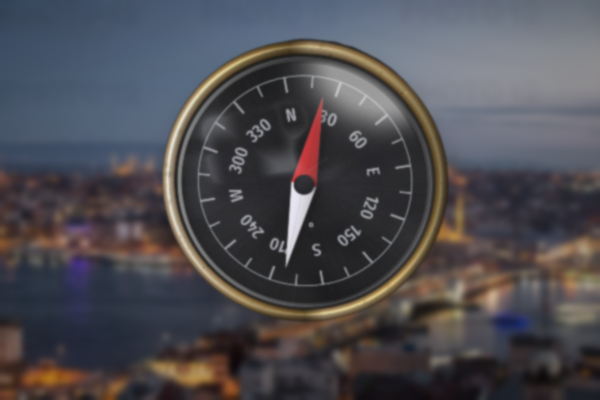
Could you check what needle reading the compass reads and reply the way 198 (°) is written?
22.5 (°)
